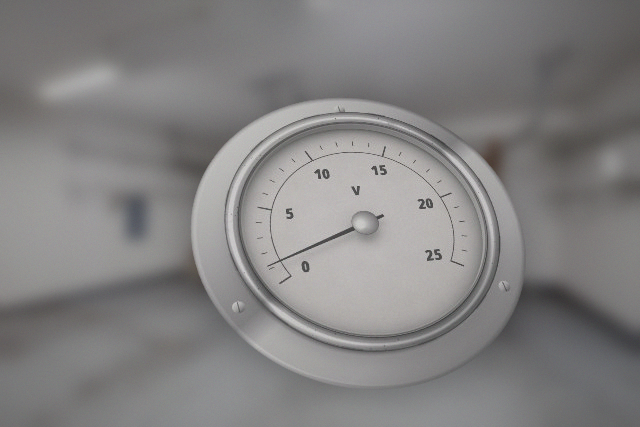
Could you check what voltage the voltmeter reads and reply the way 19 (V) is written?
1 (V)
